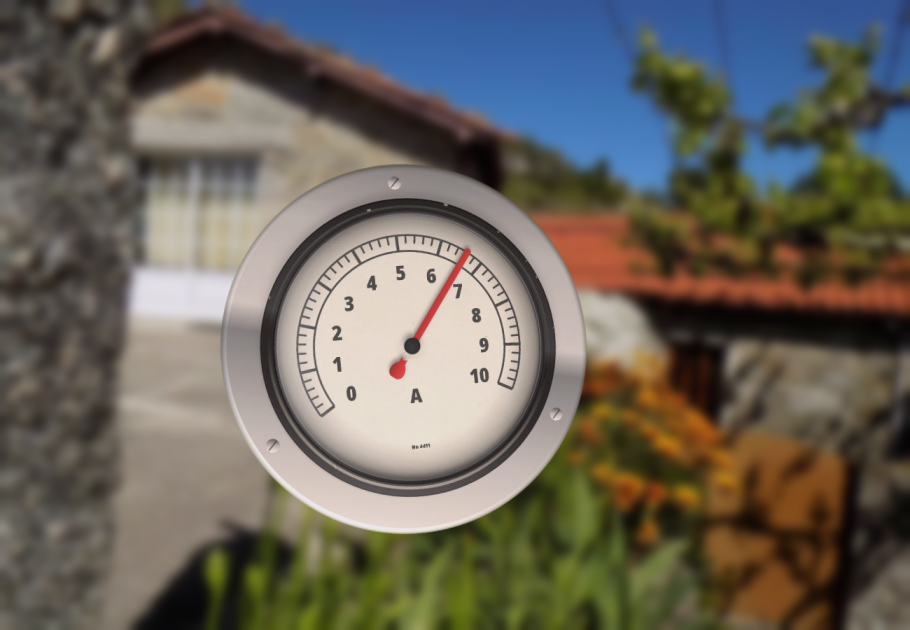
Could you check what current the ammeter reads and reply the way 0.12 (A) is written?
6.6 (A)
